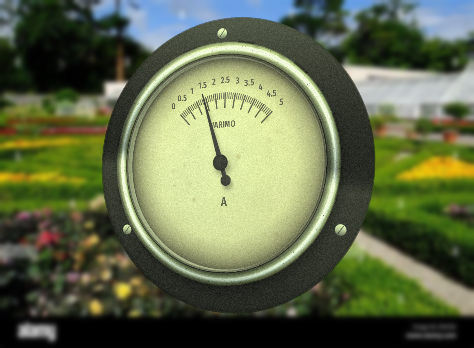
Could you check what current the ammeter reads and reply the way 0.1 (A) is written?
1.5 (A)
